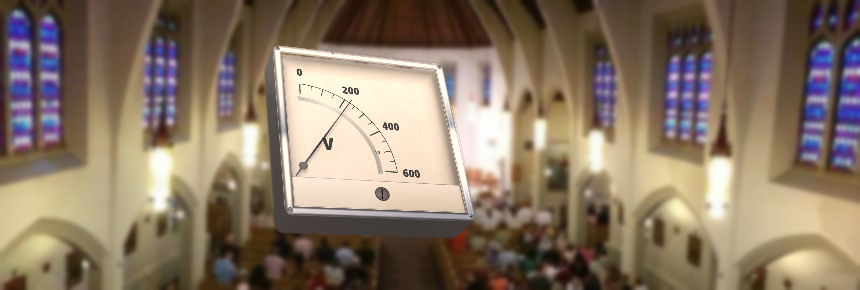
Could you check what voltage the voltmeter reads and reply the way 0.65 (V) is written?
225 (V)
